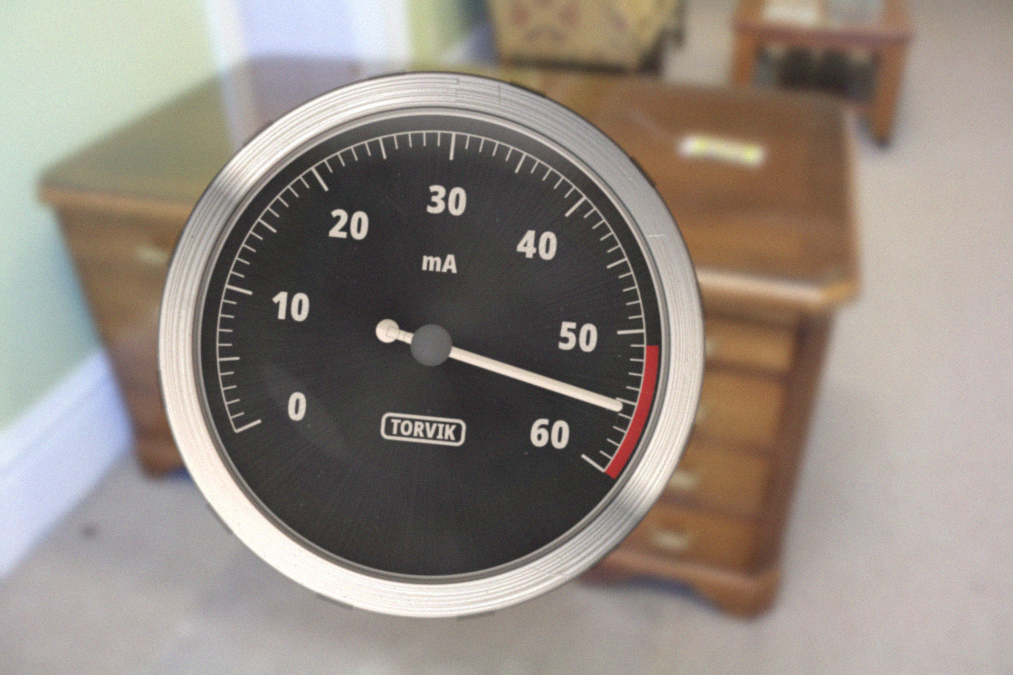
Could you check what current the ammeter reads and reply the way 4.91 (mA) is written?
55.5 (mA)
